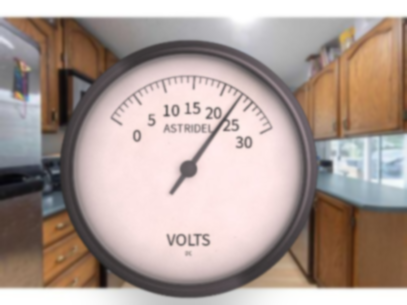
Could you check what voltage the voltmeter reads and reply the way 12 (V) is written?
23 (V)
